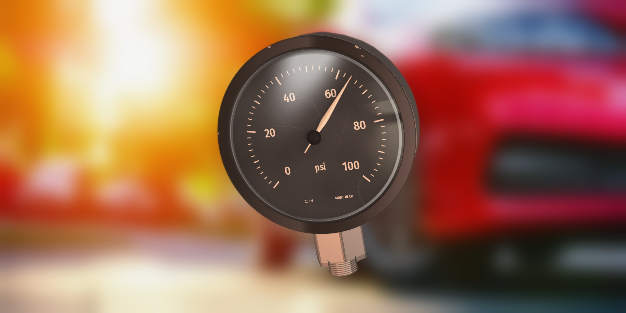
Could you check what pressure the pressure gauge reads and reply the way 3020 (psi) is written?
64 (psi)
